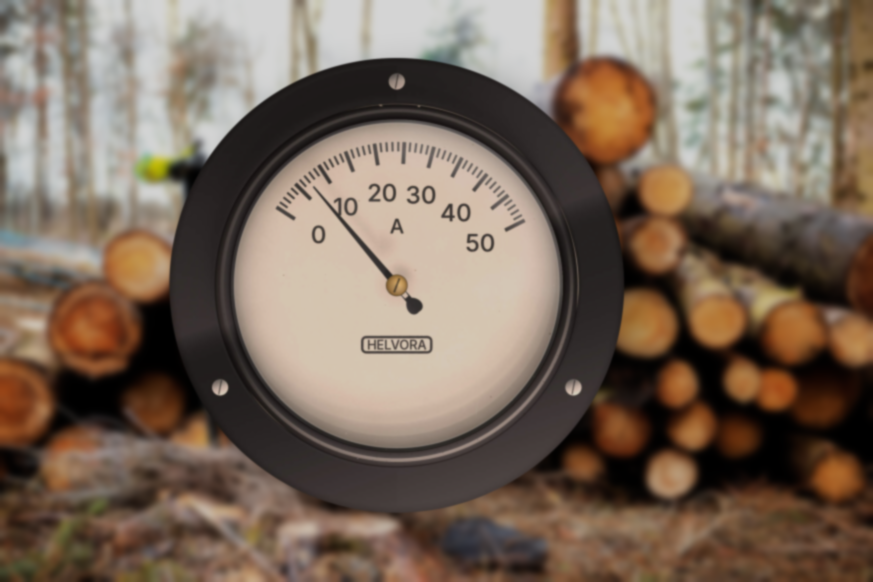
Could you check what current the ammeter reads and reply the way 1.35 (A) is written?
7 (A)
